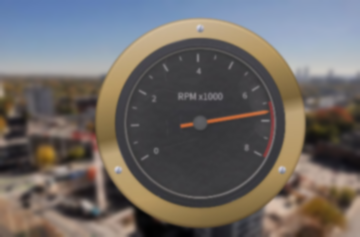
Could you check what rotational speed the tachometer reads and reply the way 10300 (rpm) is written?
6750 (rpm)
